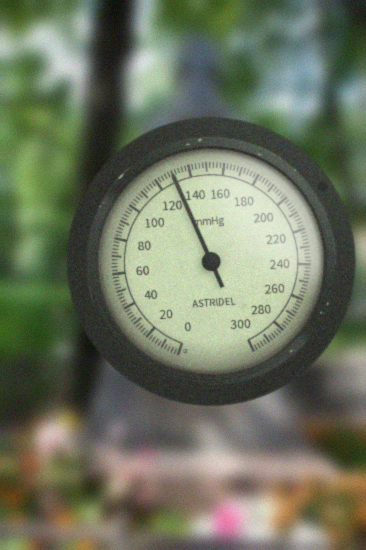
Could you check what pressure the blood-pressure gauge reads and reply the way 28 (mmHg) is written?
130 (mmHg)
